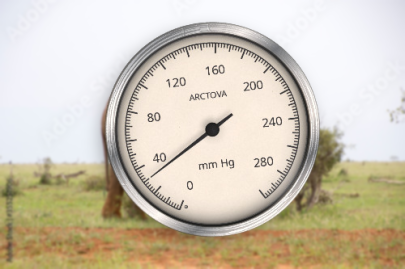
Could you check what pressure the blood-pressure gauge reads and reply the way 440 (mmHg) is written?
30 (mmHg)
